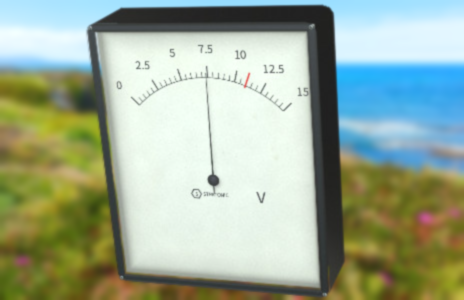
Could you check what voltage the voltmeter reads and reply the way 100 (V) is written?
7.5 (V)
